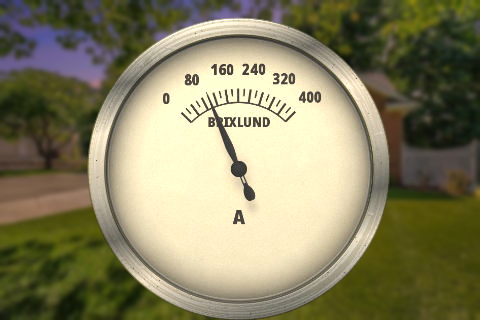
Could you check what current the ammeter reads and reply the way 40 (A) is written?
100 (A)
